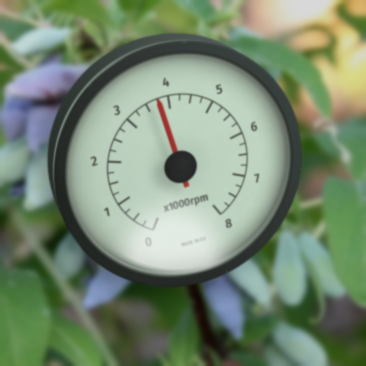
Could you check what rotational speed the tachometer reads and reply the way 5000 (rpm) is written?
3750 (rpm)
